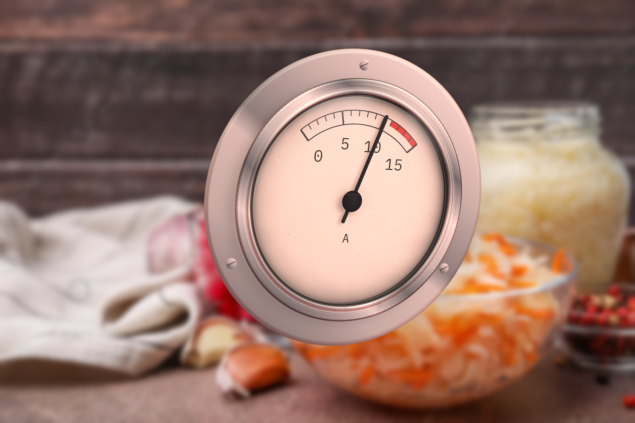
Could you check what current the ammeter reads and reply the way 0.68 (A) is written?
10 (A)
